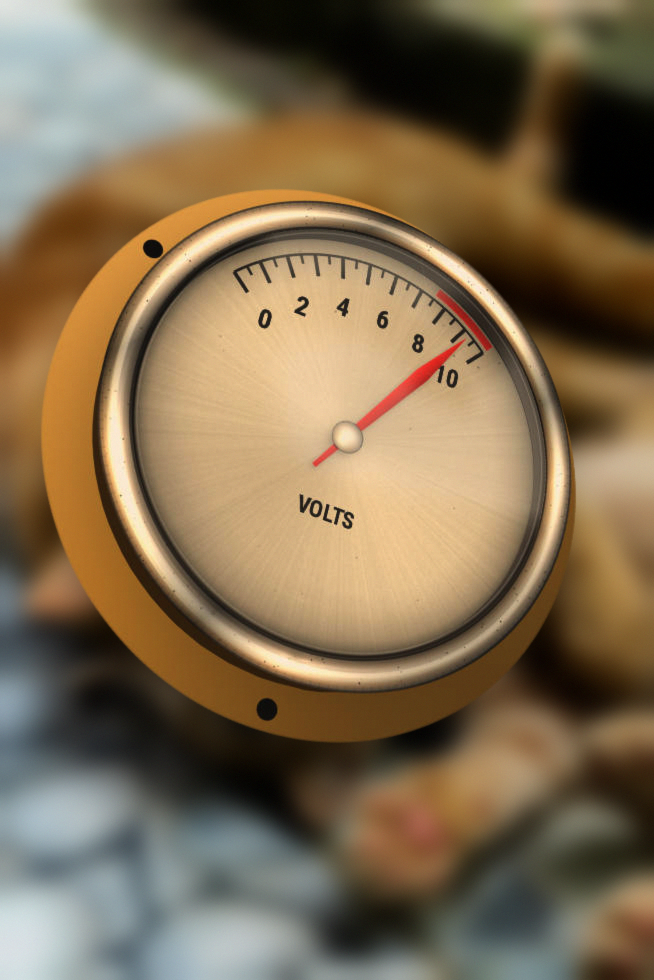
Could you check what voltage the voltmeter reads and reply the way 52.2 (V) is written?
9.25 (V)
